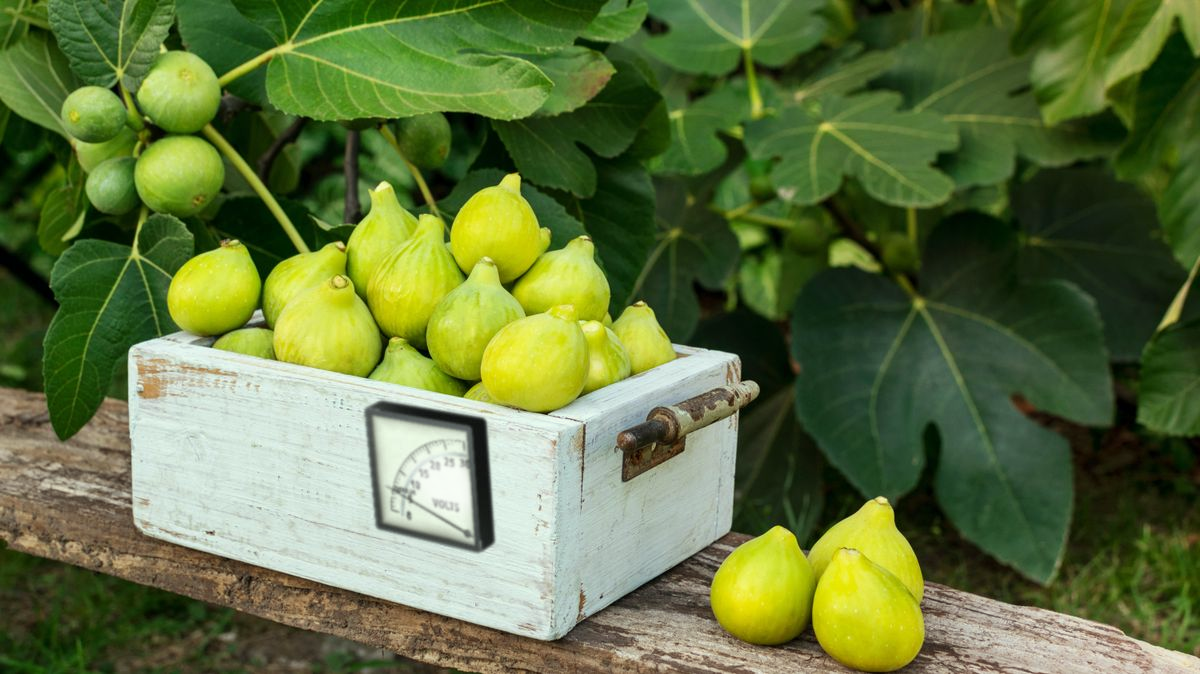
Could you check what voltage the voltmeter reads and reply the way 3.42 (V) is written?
5 (V)
